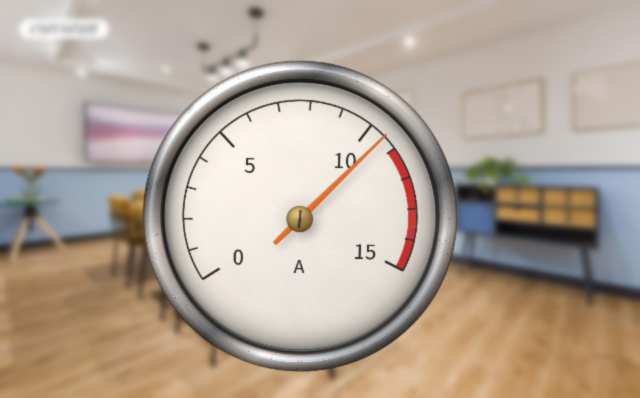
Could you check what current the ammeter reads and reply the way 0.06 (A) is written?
10.5 (A)
